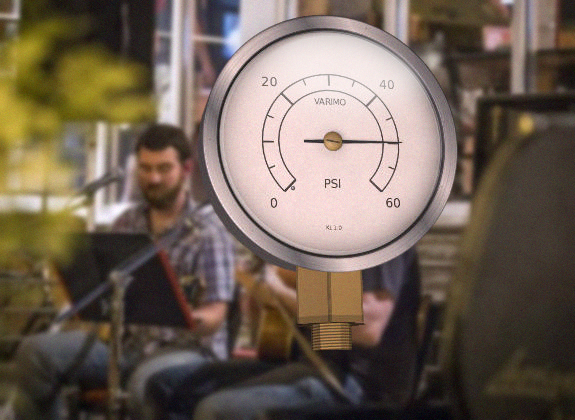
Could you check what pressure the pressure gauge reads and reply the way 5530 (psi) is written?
50 (psi)
